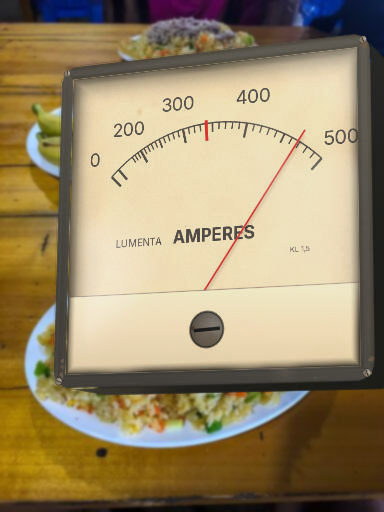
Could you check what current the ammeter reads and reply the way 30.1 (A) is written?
470 (A)
